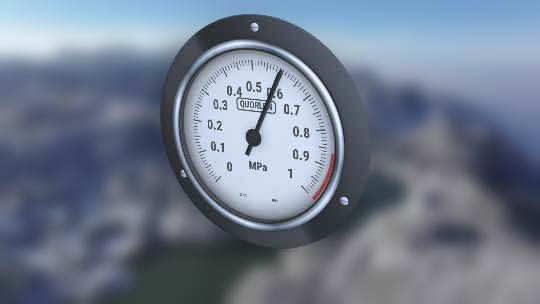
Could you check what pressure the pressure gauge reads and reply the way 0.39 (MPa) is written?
0.6 (MPa)
